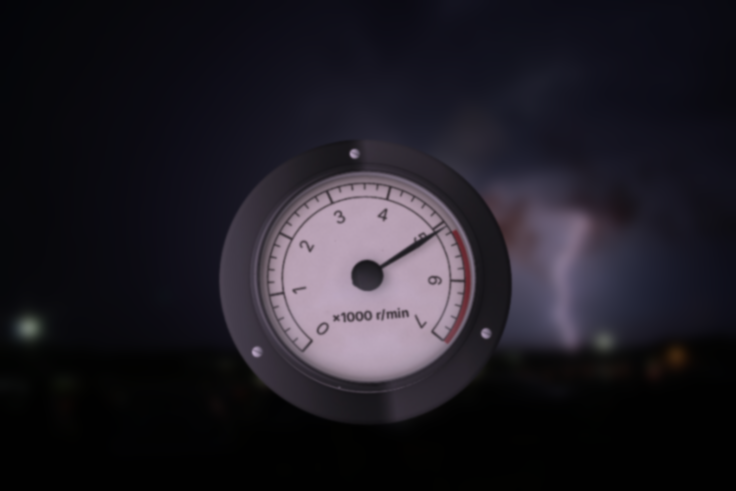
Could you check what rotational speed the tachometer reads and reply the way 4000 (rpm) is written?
5100 (rpm)
